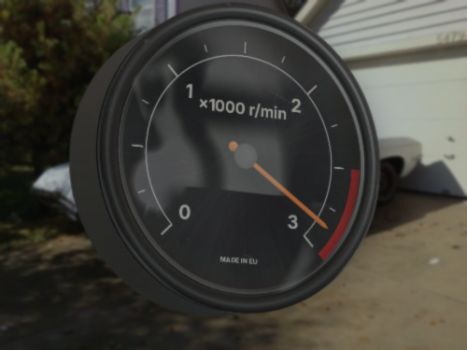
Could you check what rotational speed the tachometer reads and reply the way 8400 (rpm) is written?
2875 (rpm)
